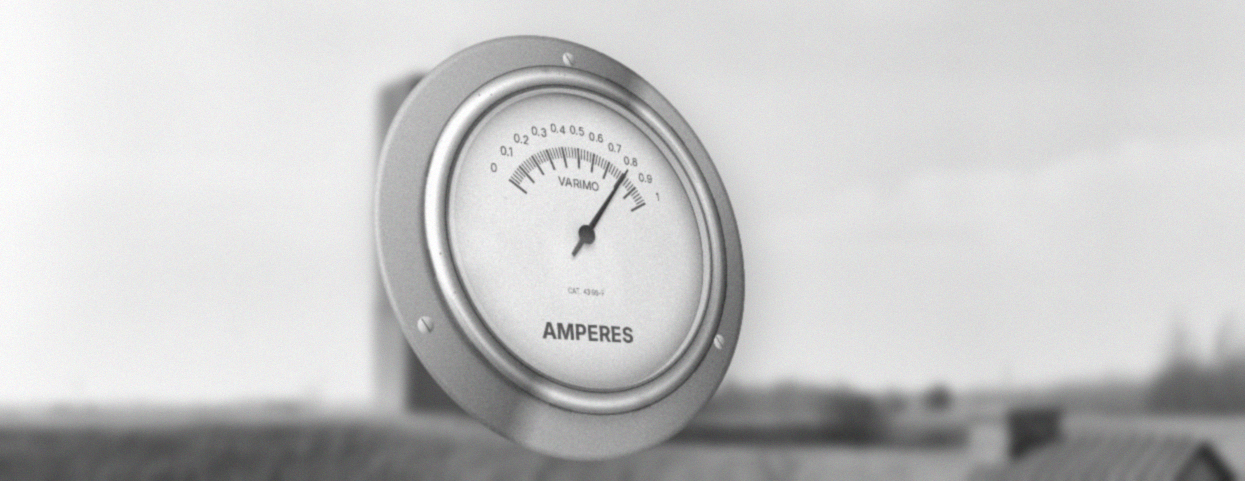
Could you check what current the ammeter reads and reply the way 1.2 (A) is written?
0.8 (A)
